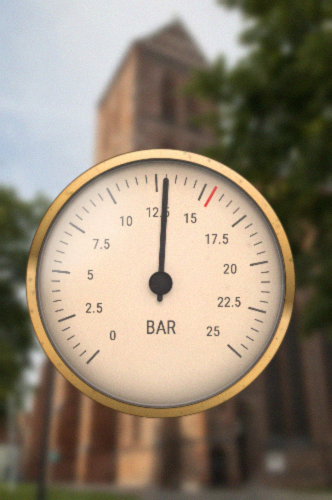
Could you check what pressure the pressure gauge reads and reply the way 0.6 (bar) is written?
13 (bar)
